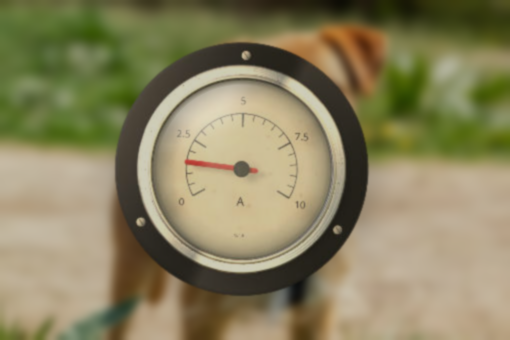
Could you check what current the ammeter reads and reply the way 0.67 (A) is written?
1.5 (A)
